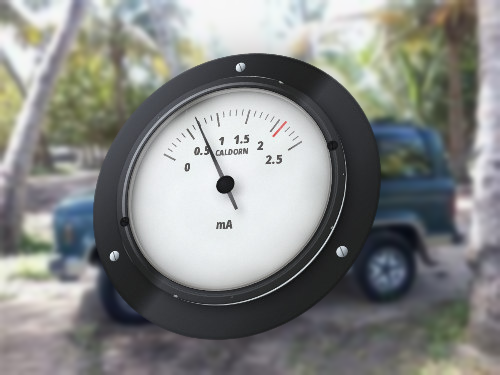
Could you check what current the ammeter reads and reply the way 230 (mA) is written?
0.7 (mA)
